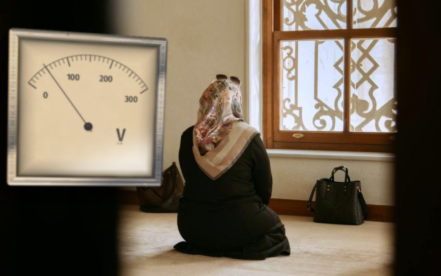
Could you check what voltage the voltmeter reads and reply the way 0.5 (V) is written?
50 (V)
